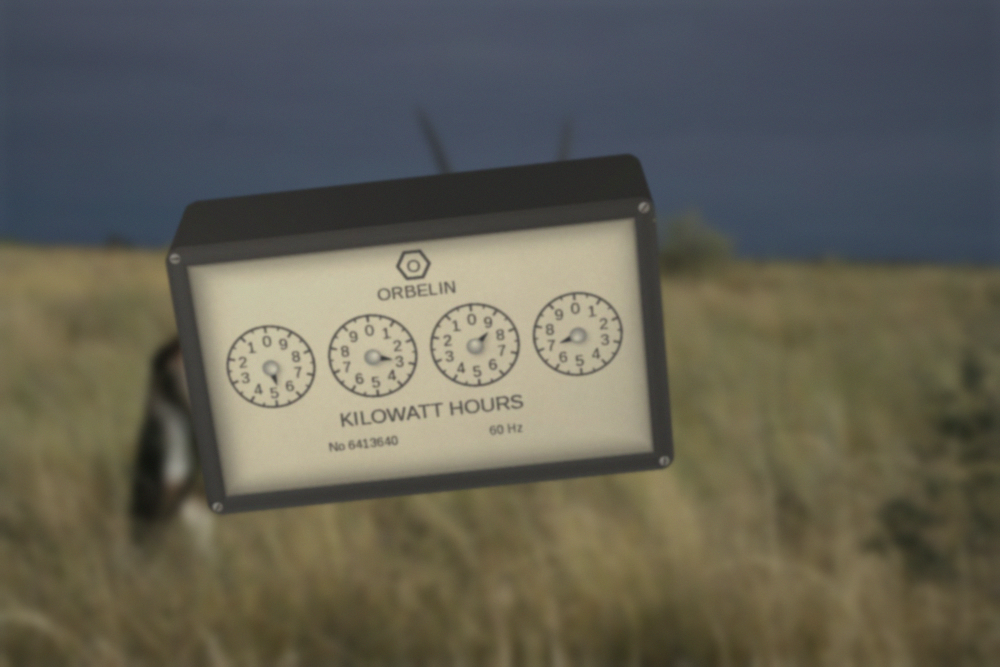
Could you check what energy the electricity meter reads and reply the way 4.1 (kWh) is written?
5287 (kWh)
